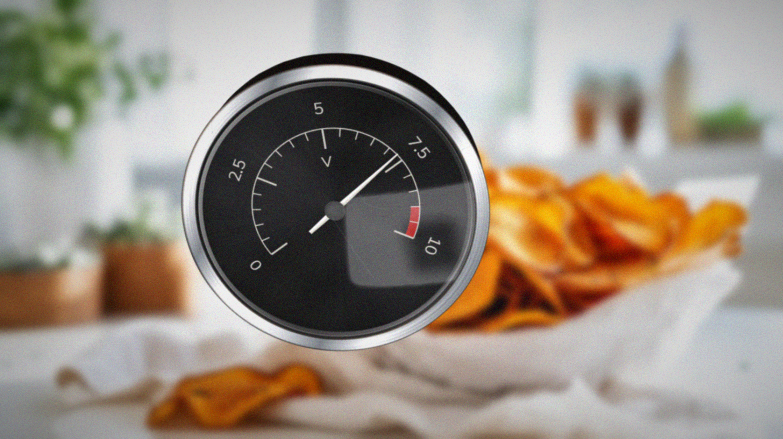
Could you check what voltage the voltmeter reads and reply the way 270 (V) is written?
7.25 (V)
